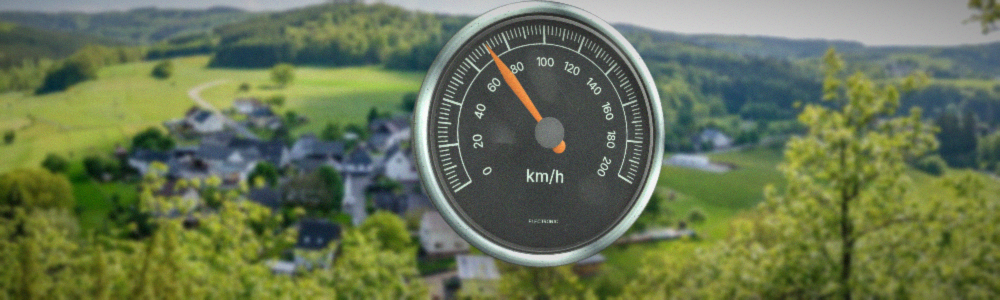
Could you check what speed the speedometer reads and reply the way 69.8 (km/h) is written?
70 (km/h)
